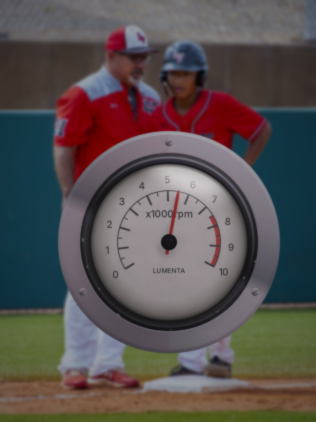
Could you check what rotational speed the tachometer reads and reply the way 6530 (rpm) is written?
5500 (rpm)
